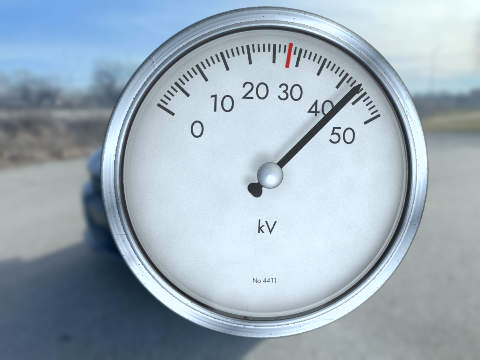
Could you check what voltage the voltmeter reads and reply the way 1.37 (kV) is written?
43 (kV)
